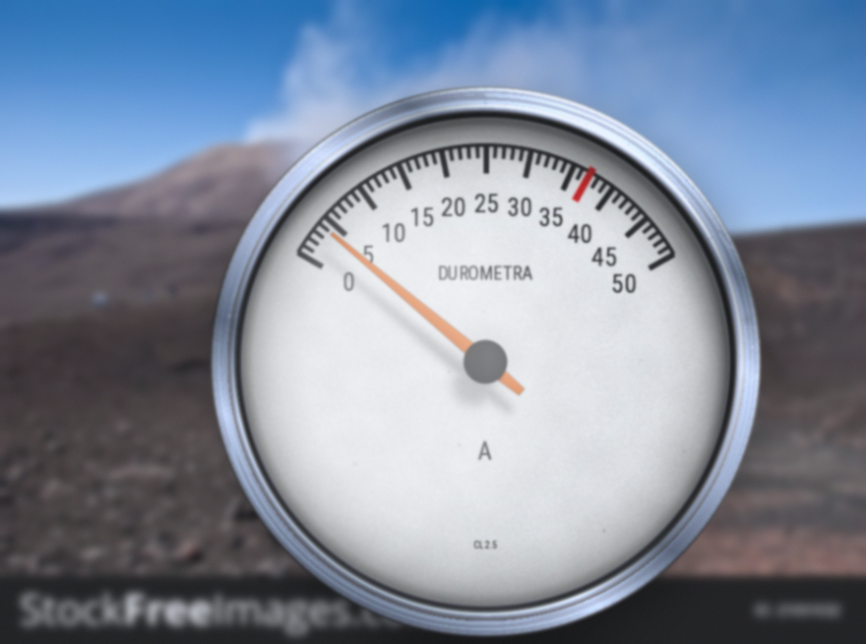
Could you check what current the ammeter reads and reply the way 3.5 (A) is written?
4 (A)
